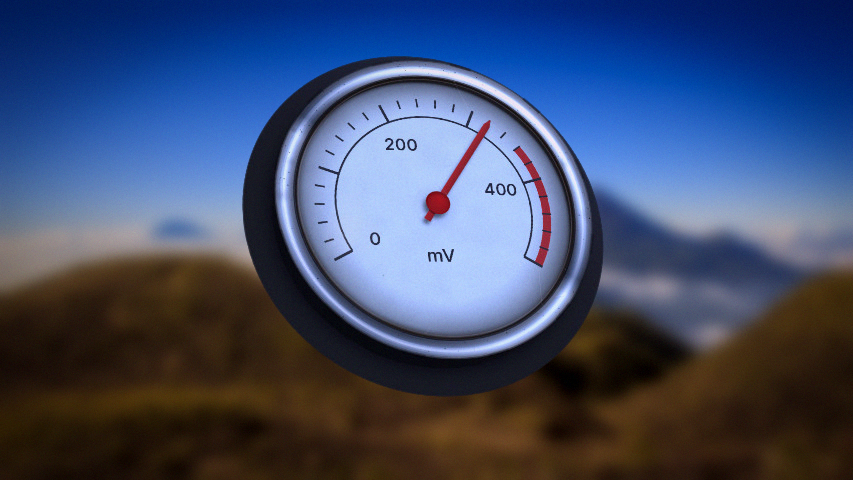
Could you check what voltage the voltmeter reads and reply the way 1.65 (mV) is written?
320 (mV)
